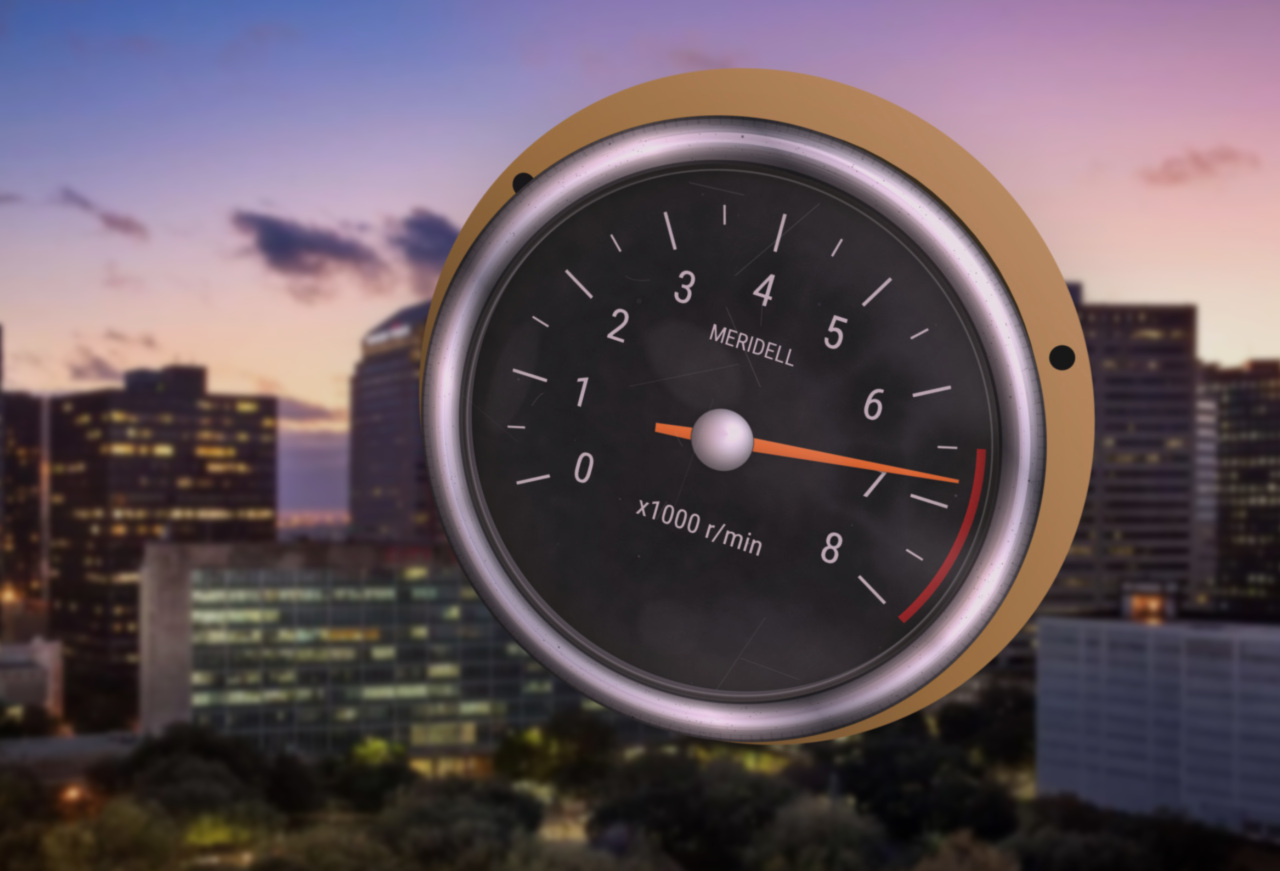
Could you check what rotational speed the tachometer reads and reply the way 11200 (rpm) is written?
6750 (rpm)
